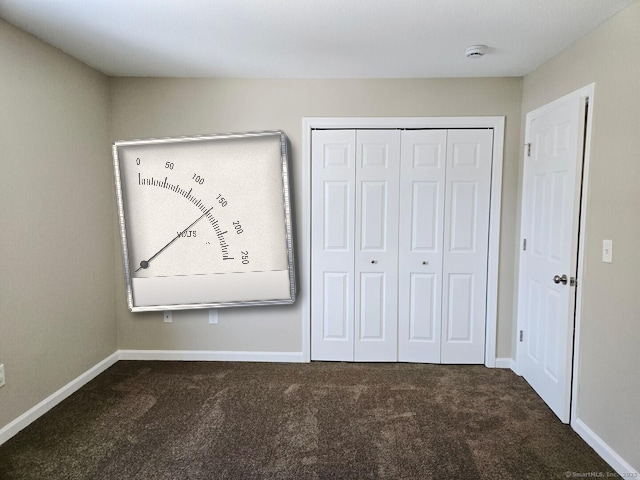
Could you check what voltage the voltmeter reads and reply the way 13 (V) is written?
150 (V)
